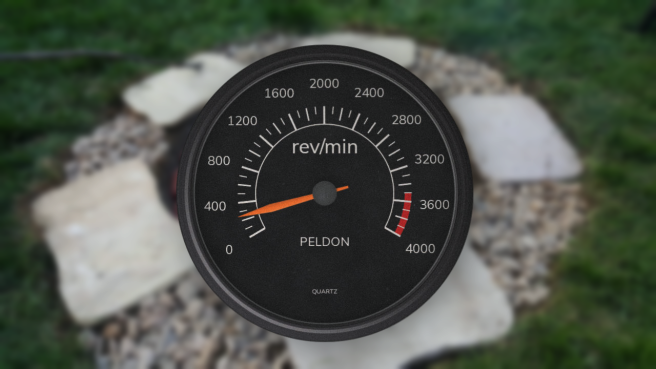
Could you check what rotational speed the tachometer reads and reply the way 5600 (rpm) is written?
250 (rpm)
